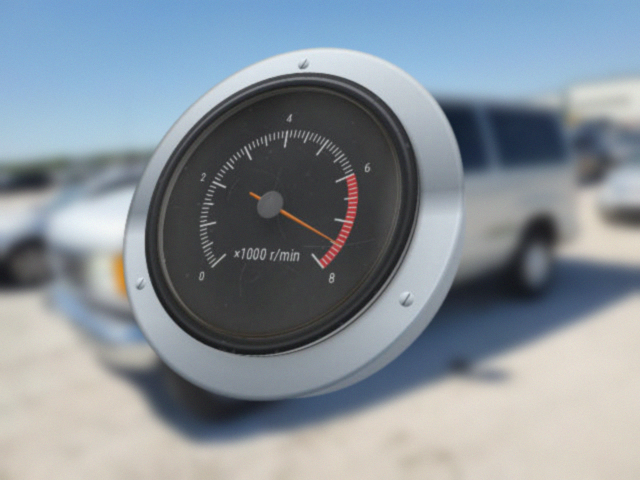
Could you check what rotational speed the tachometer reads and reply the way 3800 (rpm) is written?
7500 (rpm)
